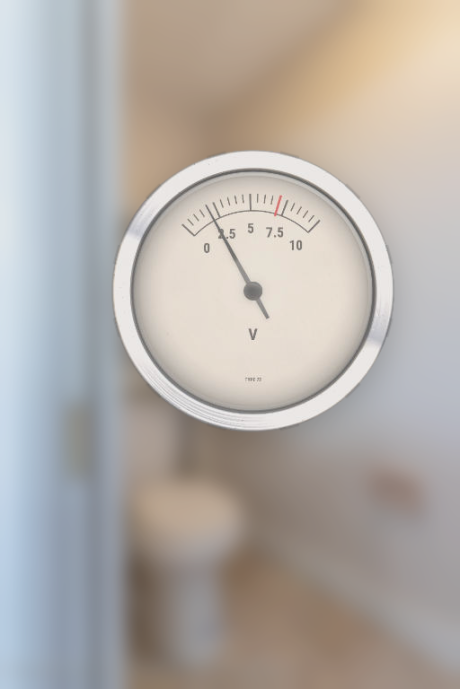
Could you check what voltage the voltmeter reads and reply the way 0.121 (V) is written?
2 (V)
